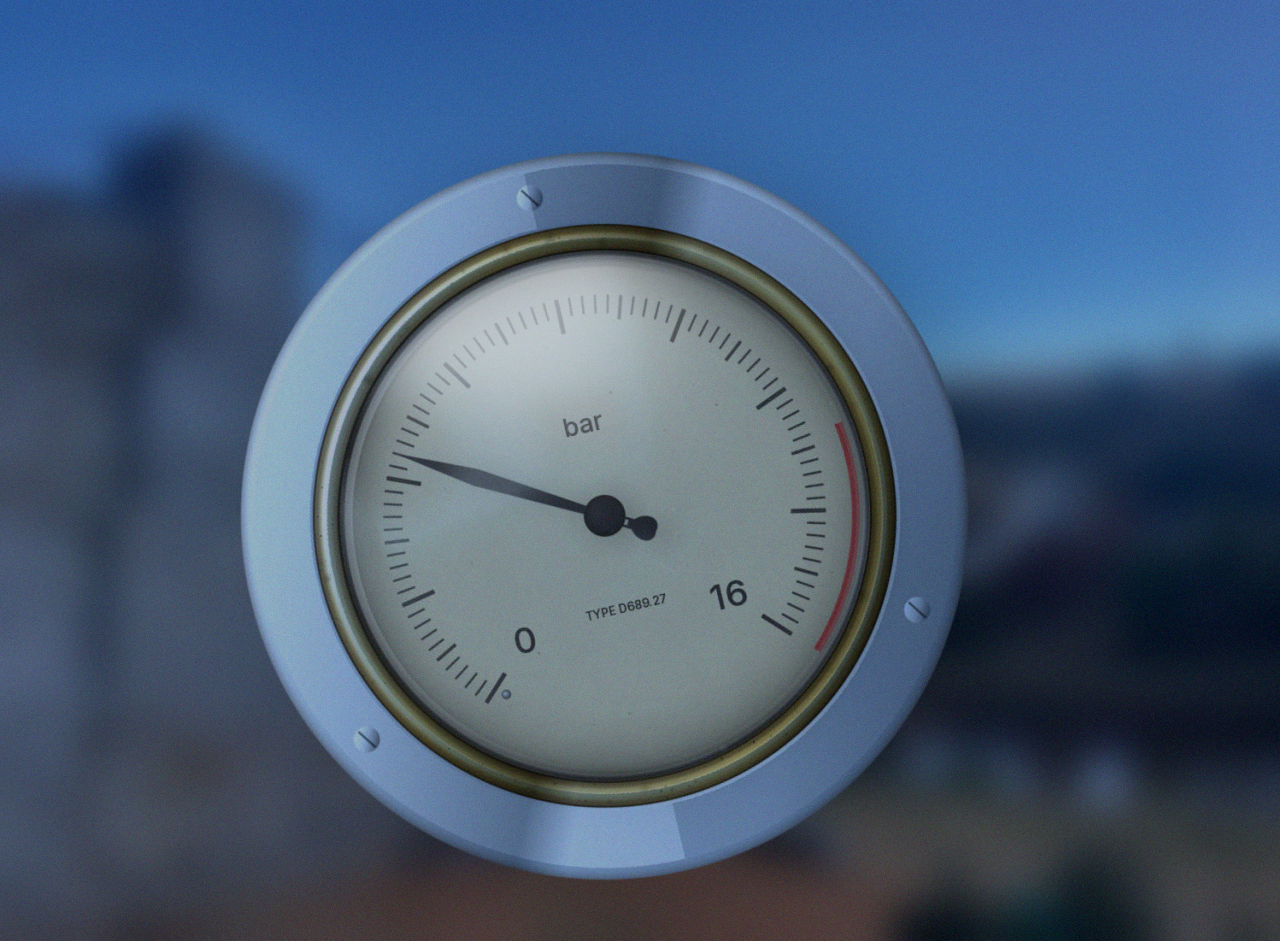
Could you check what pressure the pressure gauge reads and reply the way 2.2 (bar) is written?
4.4 (bar)
